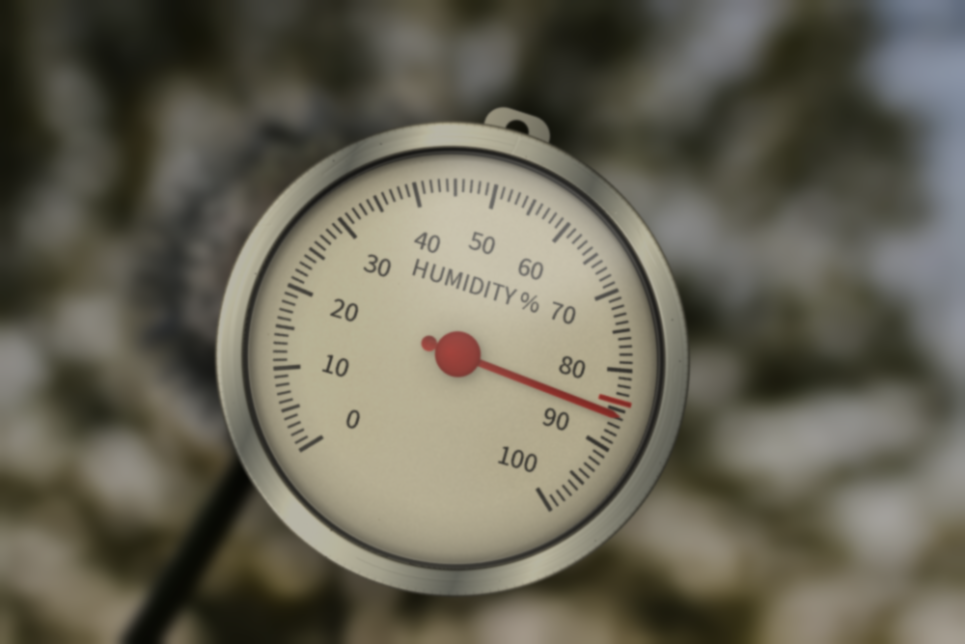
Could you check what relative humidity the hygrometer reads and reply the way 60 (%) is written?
86 (%)
